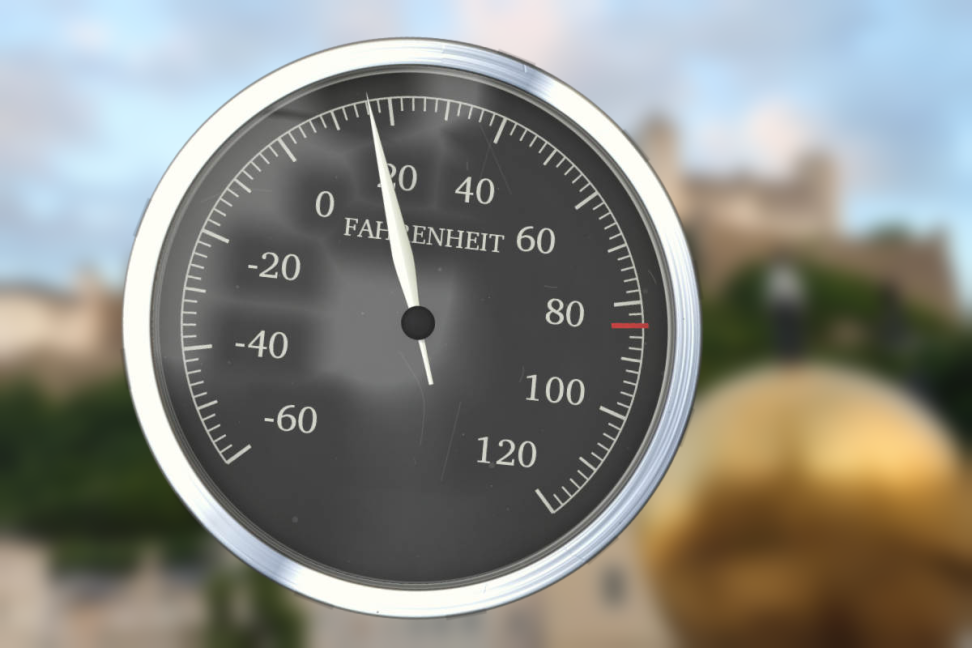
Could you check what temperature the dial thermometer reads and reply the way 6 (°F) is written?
16 (°F)
